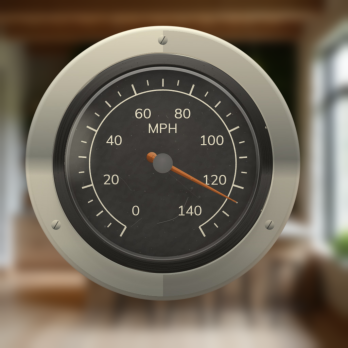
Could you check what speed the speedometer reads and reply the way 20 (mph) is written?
125 (mph)
